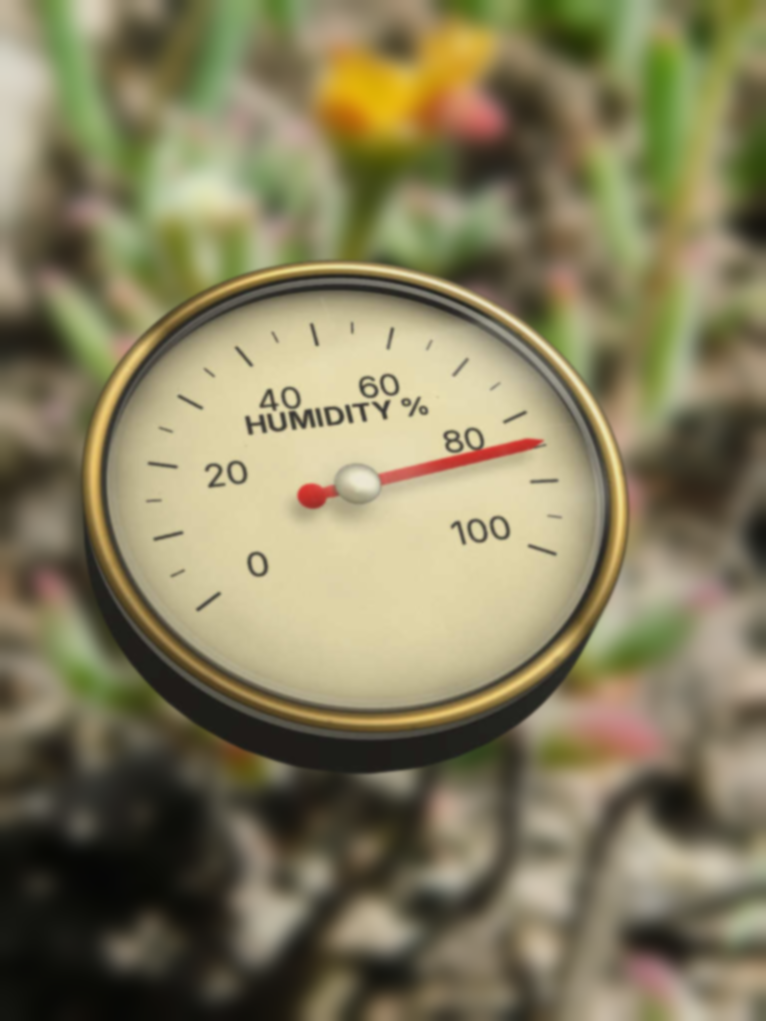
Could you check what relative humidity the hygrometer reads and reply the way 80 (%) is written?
85 (%)
